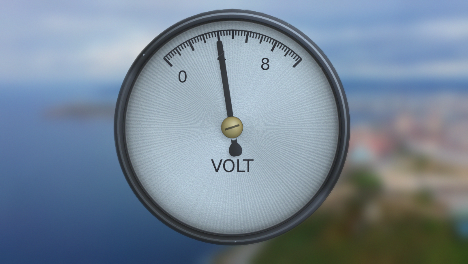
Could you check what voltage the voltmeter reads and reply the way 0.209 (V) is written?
4 (V)
